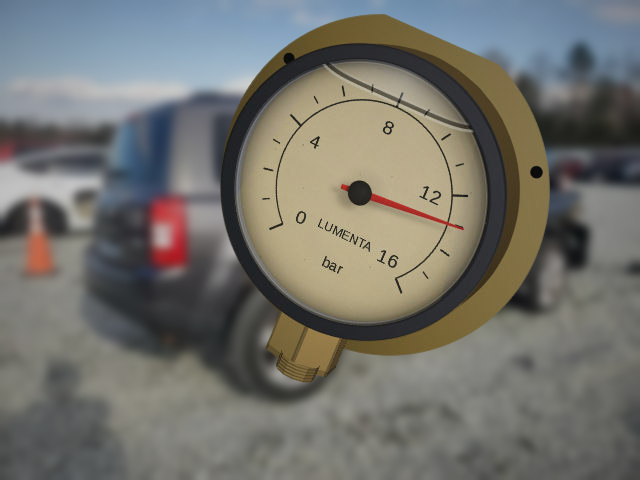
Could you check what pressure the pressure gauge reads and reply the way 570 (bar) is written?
13 (bar)
